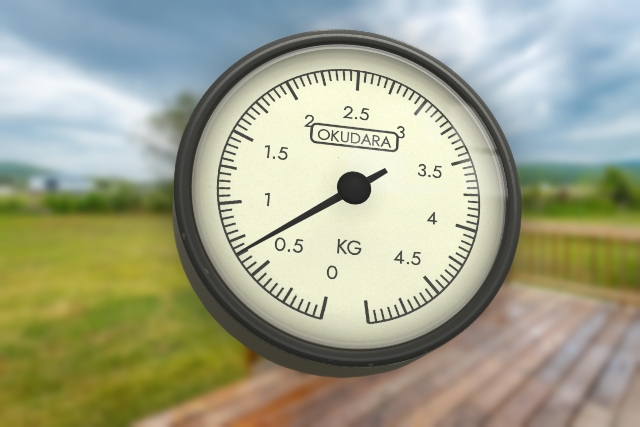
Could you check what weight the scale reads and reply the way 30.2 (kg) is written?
0.65 (kg)
